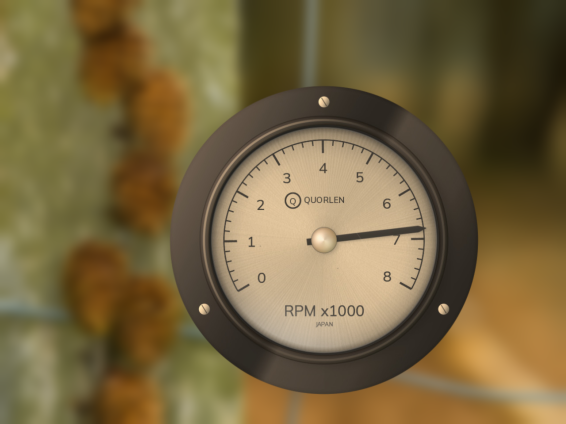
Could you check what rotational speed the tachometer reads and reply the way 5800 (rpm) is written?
6800 (rpm)
